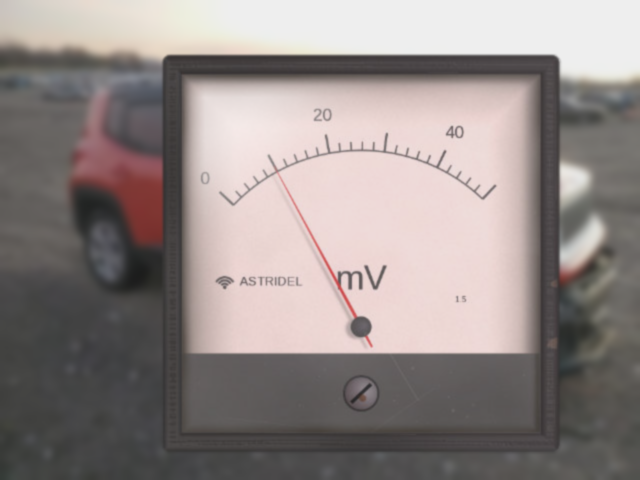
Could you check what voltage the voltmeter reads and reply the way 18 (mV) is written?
10 (mV)
